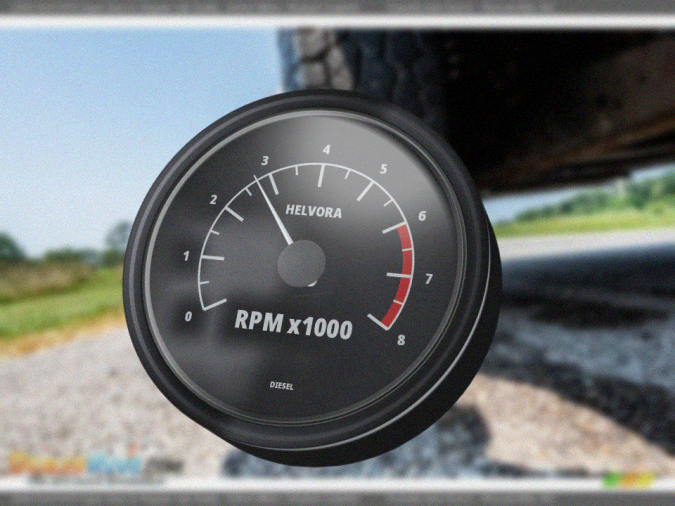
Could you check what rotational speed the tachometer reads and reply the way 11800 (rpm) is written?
2750 (rpm)
